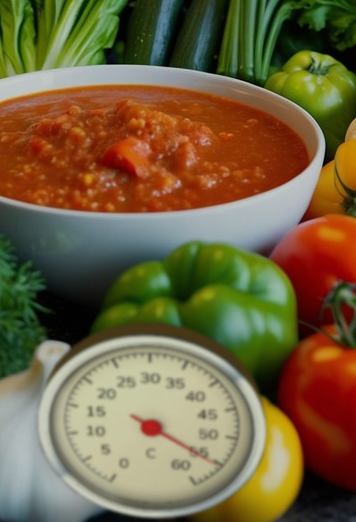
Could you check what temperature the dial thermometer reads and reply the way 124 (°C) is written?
55 (°C)
